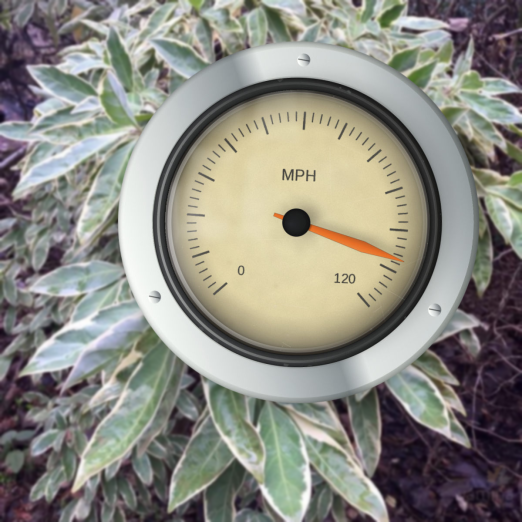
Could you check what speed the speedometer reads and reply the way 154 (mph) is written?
107 (mph)
